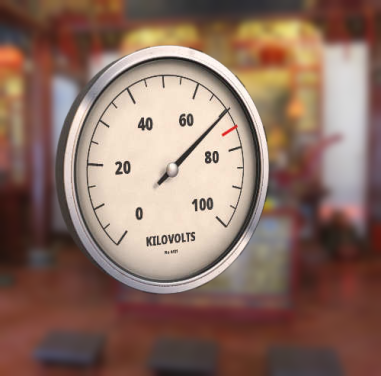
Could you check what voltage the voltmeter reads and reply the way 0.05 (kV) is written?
70 (kV)
